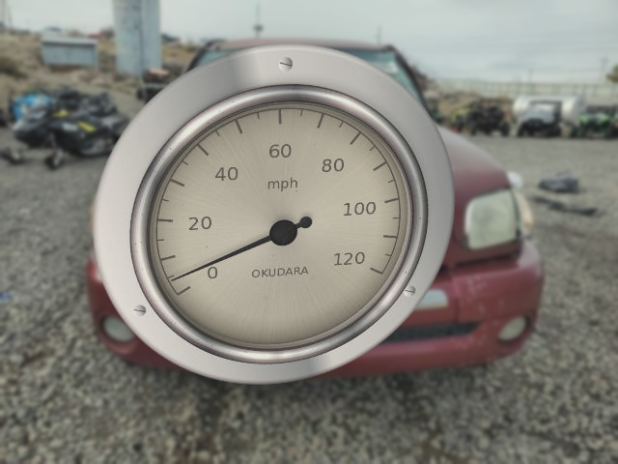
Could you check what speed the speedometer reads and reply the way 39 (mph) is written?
5 (mph)
